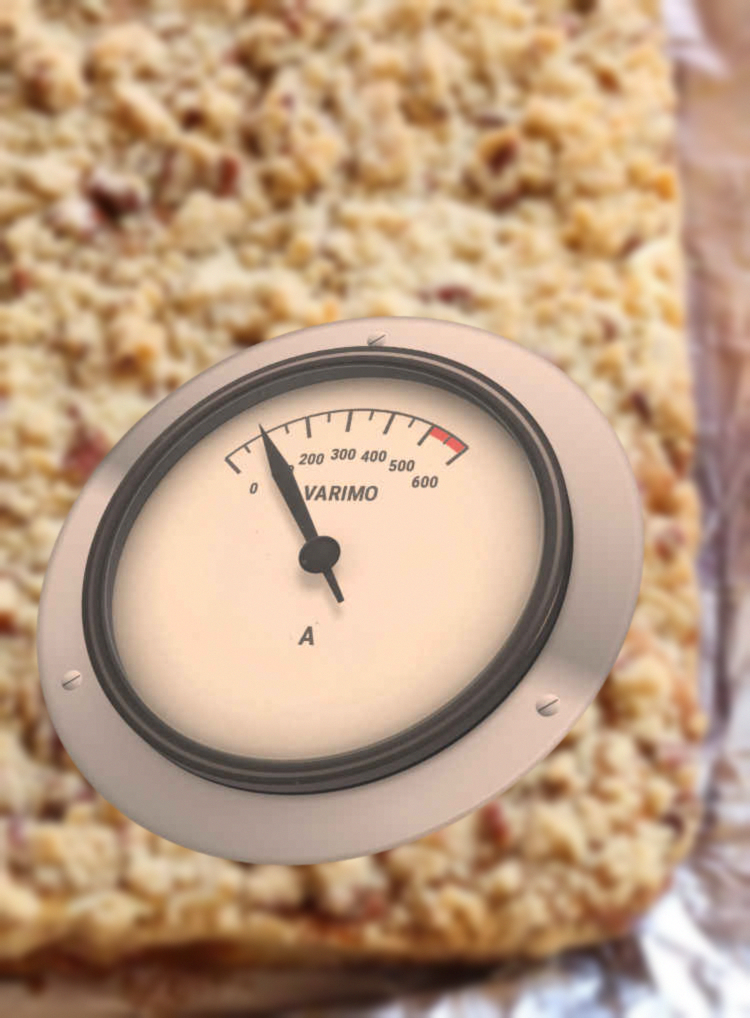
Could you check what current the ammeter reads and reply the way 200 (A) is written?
100 (A)
